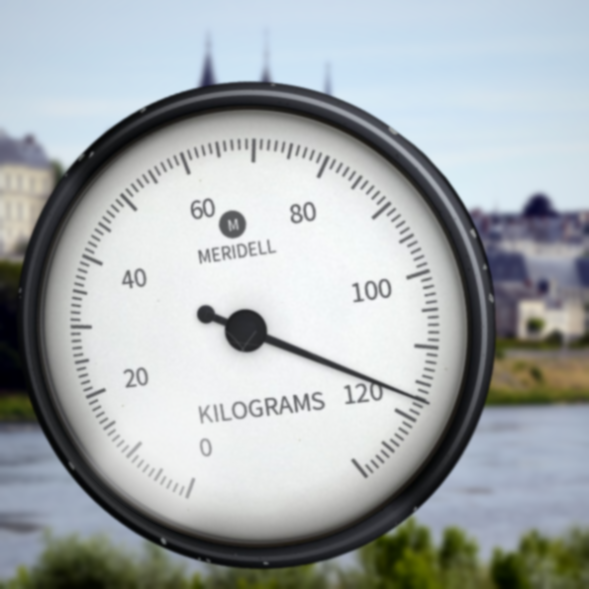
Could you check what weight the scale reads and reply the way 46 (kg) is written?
117 (kg)
